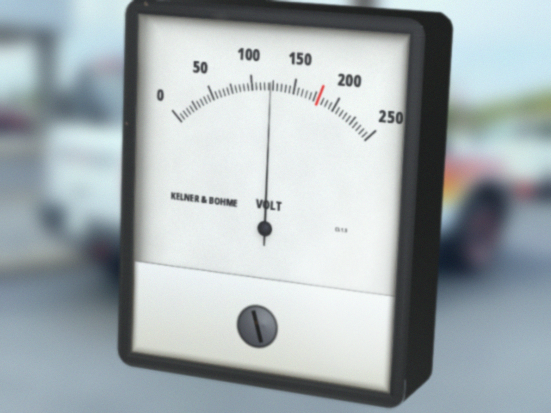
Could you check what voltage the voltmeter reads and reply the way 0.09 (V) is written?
125 (V)
